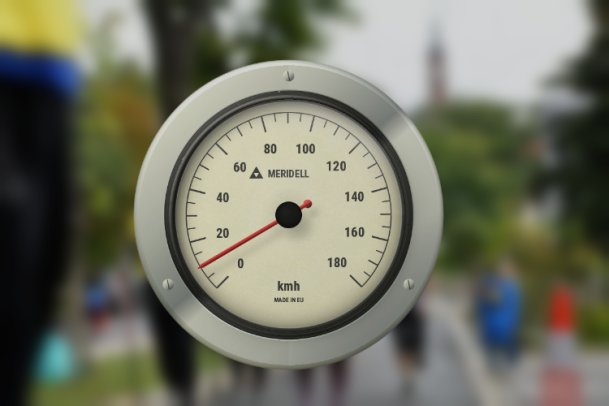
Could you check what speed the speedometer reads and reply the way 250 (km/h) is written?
10 (km/h)
